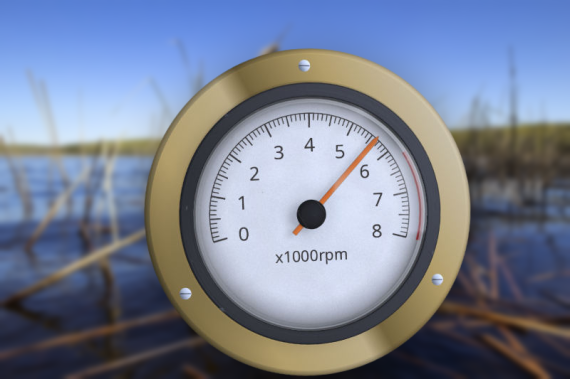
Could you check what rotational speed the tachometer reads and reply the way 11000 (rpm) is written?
5600 (rpm)
